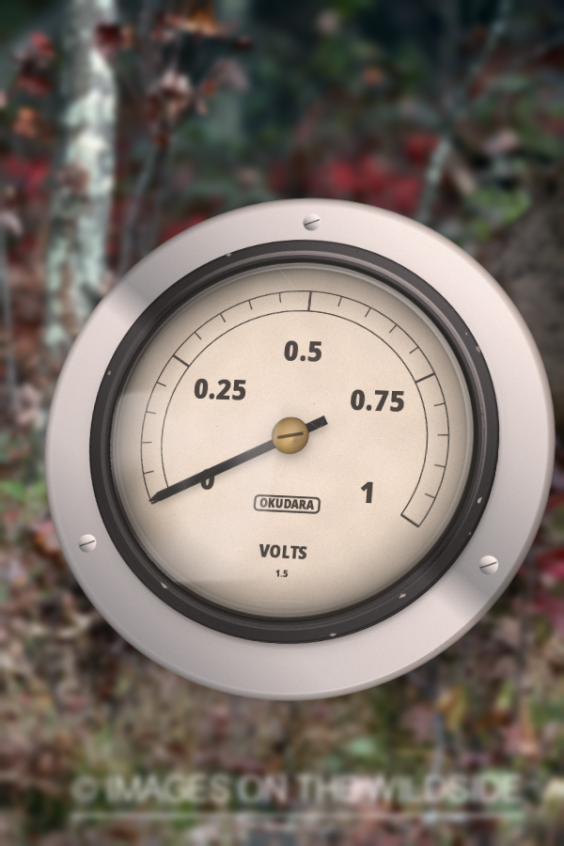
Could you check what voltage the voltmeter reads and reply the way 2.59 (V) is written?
0 (V)
